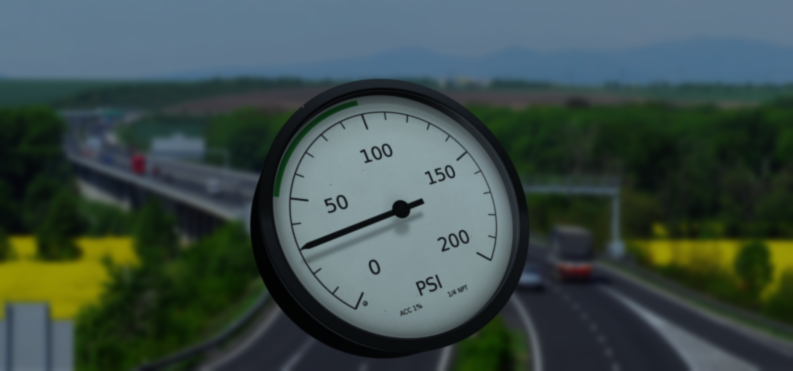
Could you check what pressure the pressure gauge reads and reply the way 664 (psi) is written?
30 (psi)
